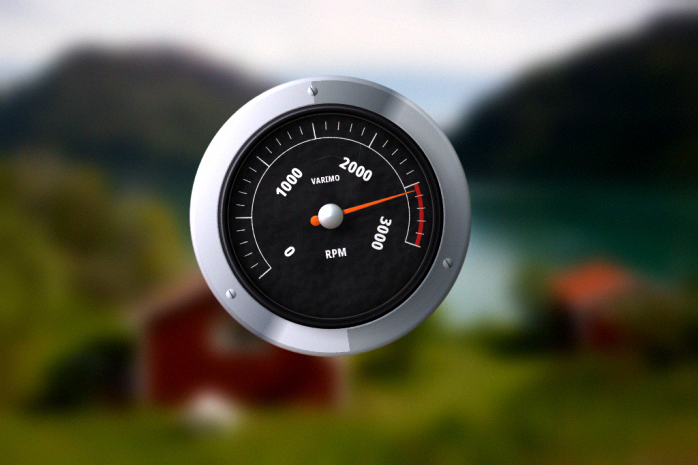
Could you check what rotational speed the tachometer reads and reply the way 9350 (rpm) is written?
2550 (rpm)
